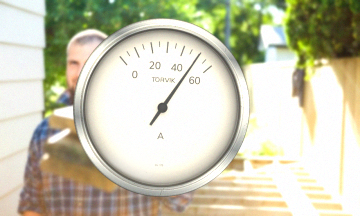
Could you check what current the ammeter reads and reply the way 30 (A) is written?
50 (A)
